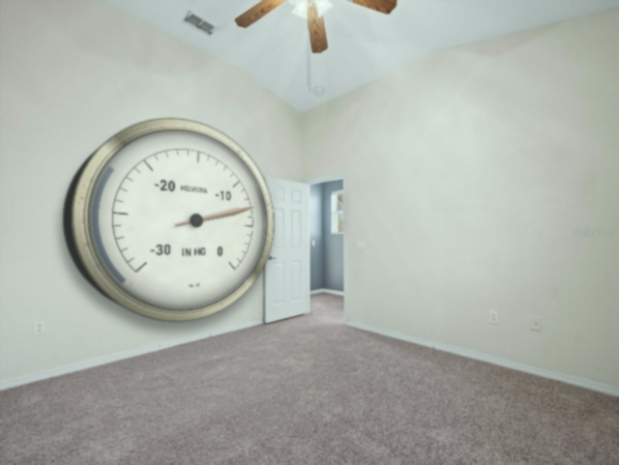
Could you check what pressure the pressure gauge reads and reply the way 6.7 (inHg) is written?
-7 (inHg)
